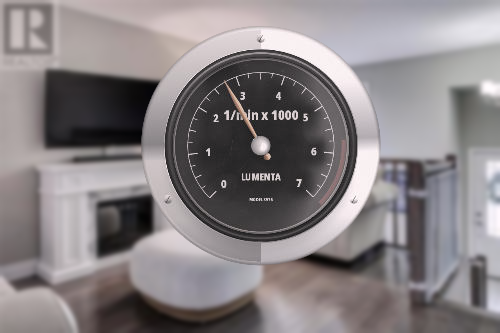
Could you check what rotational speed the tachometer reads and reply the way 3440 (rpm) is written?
2750 (rpm)
